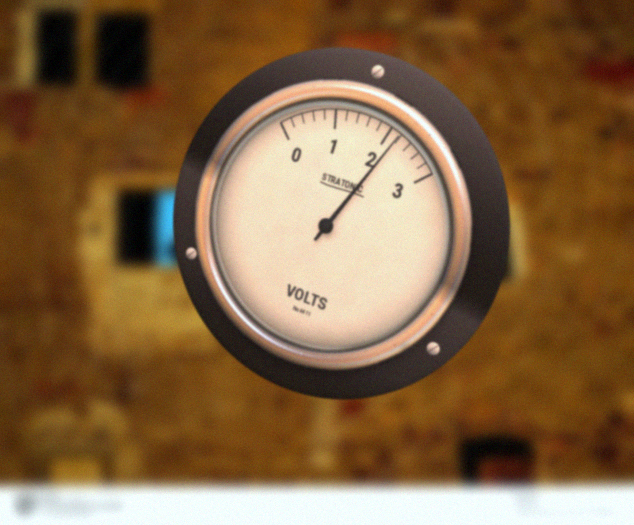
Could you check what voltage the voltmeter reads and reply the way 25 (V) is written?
2.2 (V)
